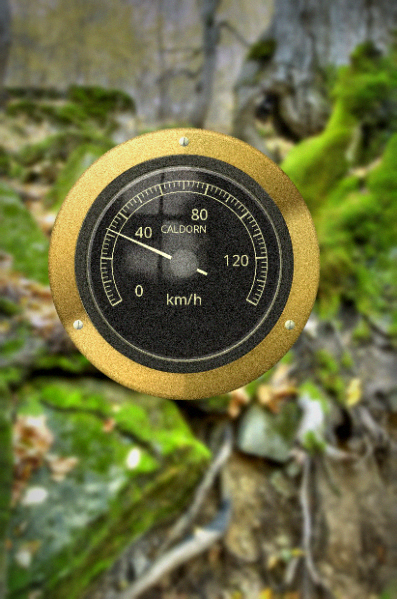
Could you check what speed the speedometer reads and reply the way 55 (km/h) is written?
32 (km/h)
